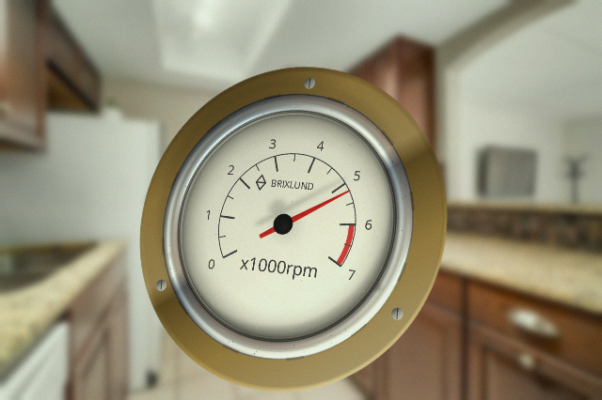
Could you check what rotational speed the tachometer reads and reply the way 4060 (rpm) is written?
5250 (rpm)
